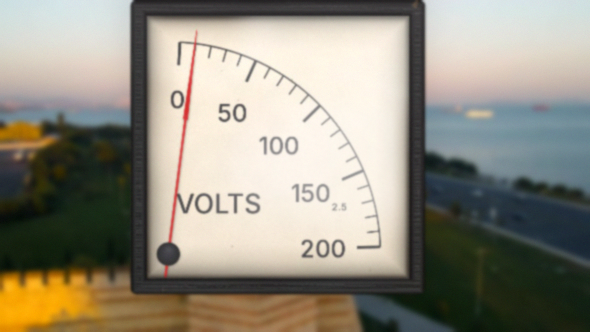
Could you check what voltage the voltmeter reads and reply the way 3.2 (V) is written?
10 (V)
